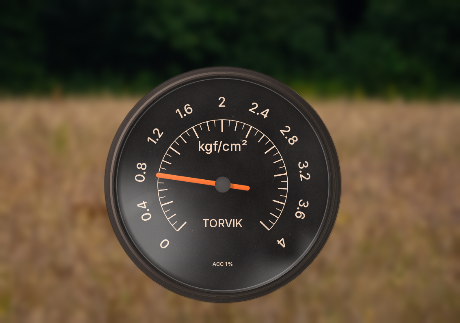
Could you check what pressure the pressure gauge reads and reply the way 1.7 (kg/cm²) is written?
0.8 (kg/cm²)
